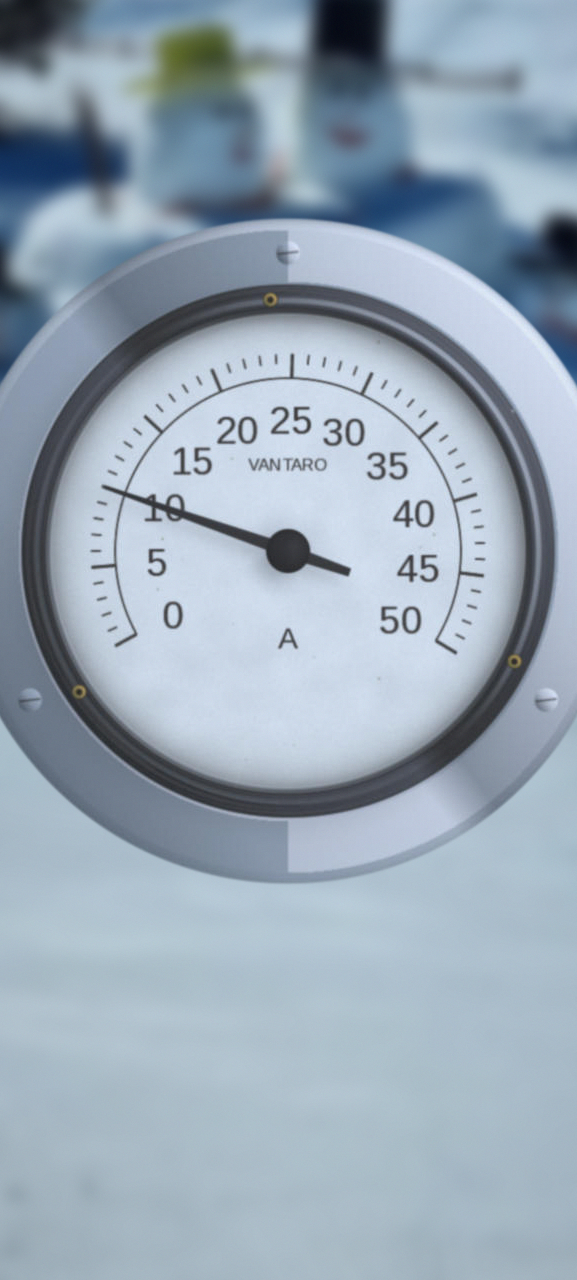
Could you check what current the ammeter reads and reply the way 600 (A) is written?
10 (A)
